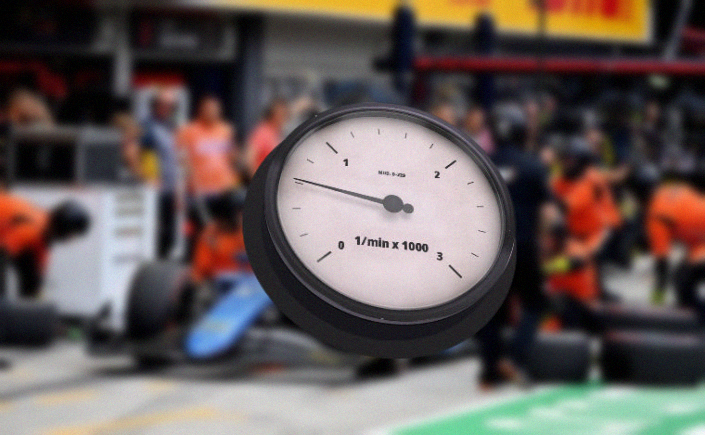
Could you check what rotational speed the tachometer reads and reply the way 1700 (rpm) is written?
600 (rpm)
